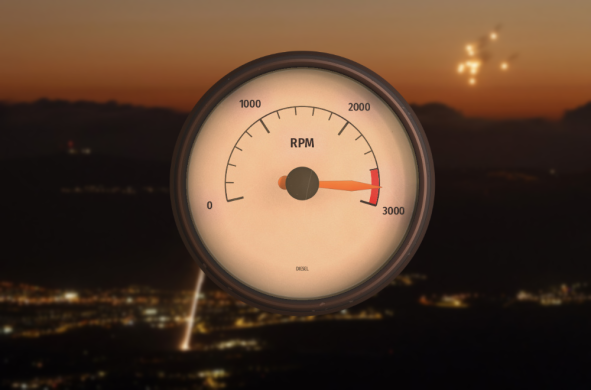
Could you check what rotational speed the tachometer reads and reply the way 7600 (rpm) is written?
2800 (rpm)
